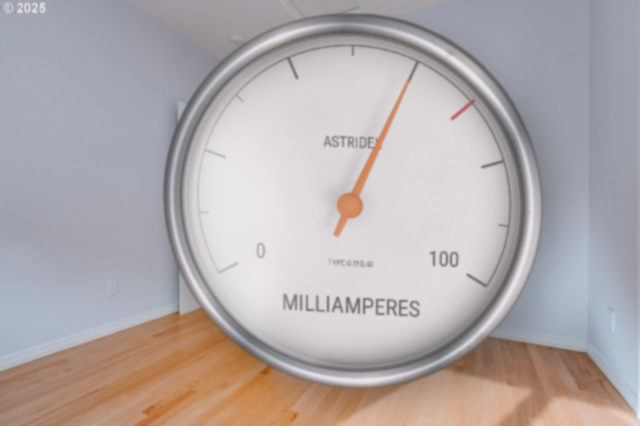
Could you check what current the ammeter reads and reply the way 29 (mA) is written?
60 (mA)
